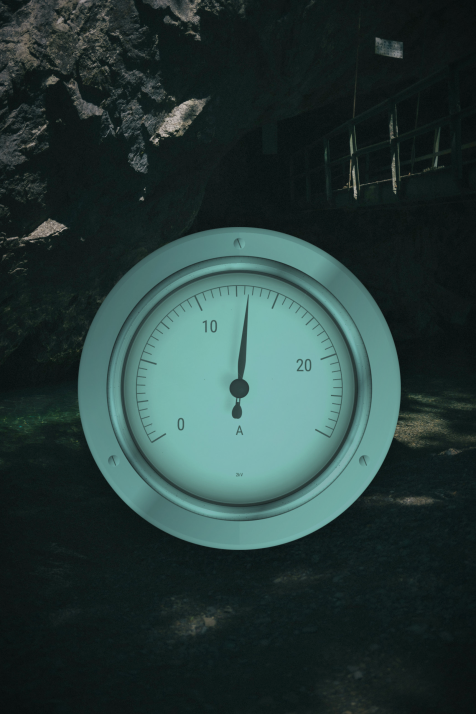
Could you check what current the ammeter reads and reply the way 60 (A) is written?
13.25 (A)
